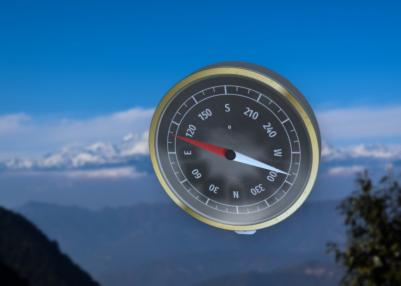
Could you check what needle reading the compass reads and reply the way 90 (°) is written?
110 (°)
